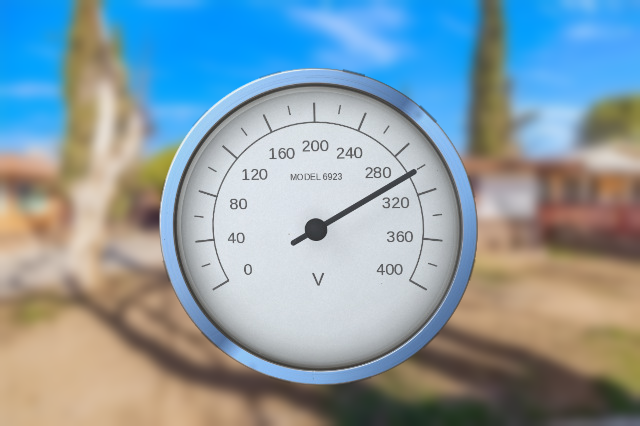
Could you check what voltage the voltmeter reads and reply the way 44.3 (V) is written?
300 (V)
